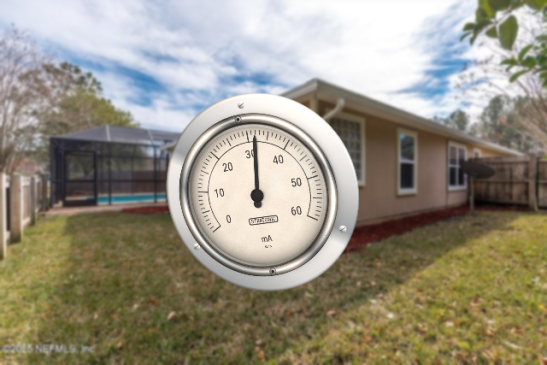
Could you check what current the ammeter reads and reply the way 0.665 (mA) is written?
32 (mA)
